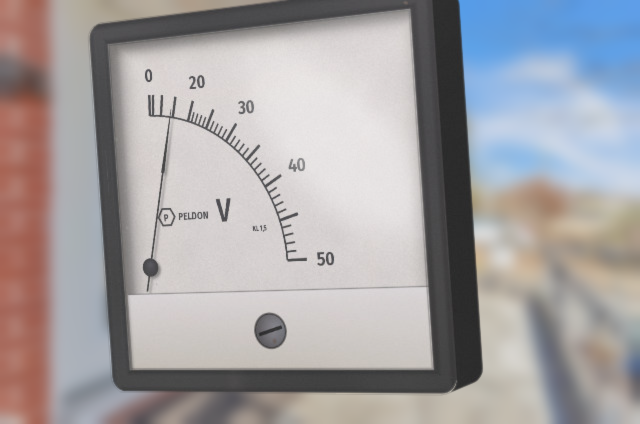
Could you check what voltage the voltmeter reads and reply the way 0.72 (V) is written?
15 (V)
